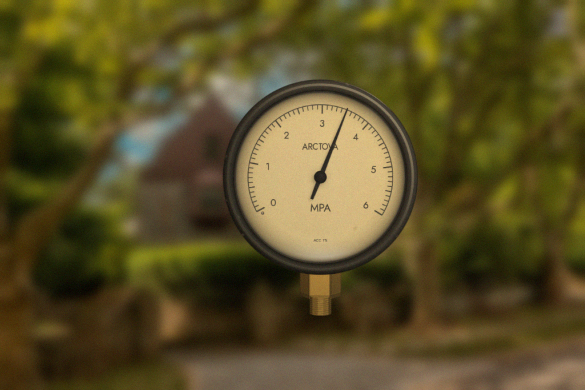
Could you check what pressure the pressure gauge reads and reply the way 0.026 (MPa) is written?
3.5 (MPa)
